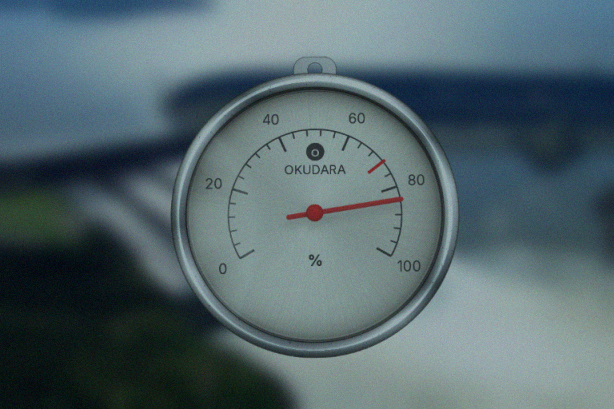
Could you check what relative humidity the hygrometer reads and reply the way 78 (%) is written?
84 (%)
